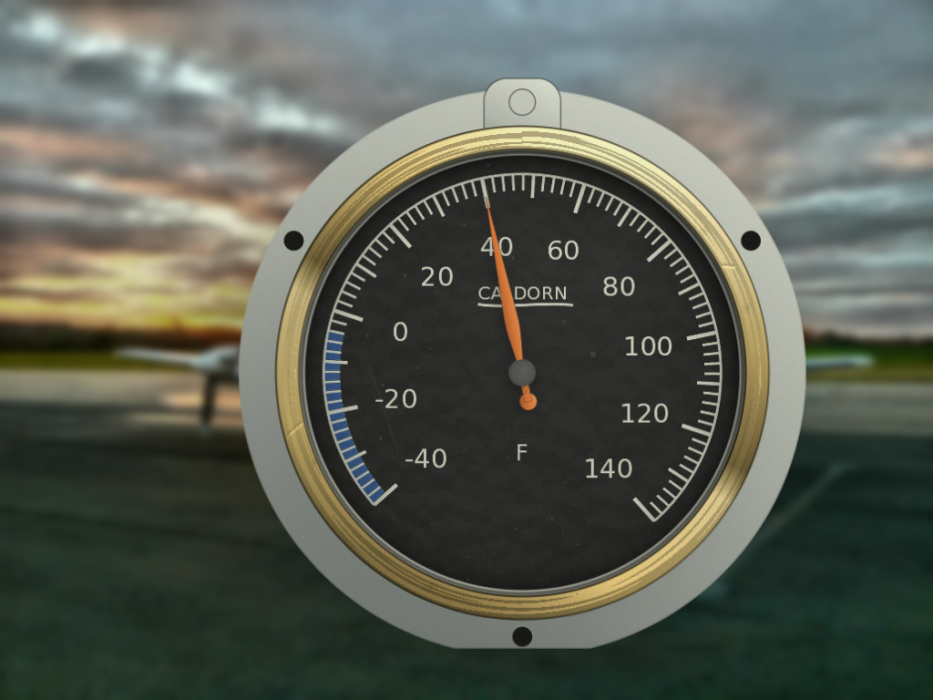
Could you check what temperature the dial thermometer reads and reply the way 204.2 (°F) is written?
40 (°F)
